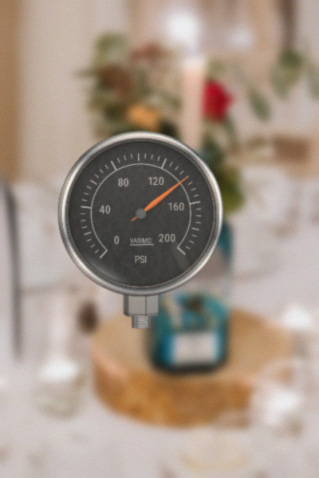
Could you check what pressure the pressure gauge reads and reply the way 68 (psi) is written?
140 (psi)
